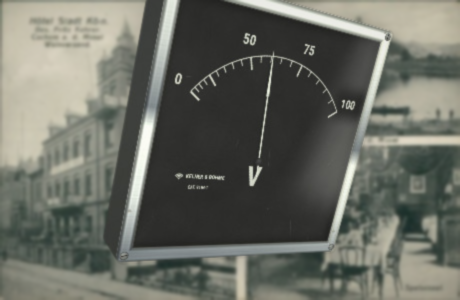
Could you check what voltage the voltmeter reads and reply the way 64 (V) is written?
60 (V)
